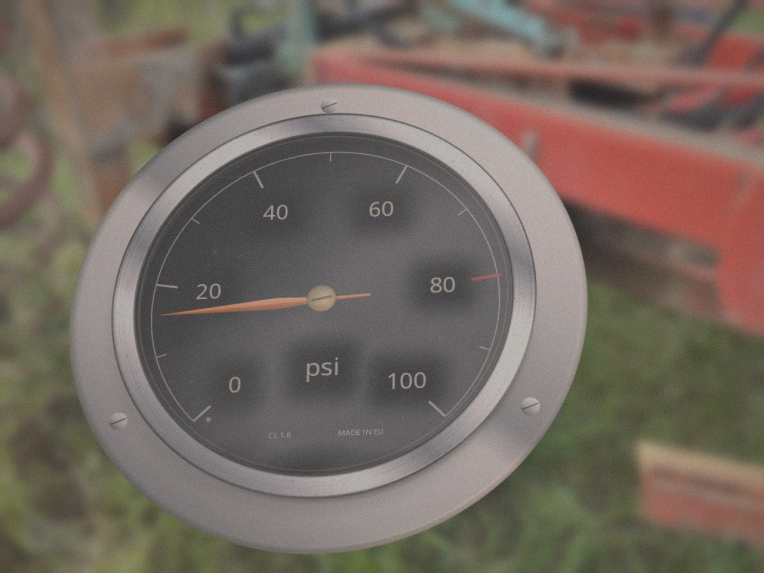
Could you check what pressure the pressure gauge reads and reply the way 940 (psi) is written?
15 (psi)
